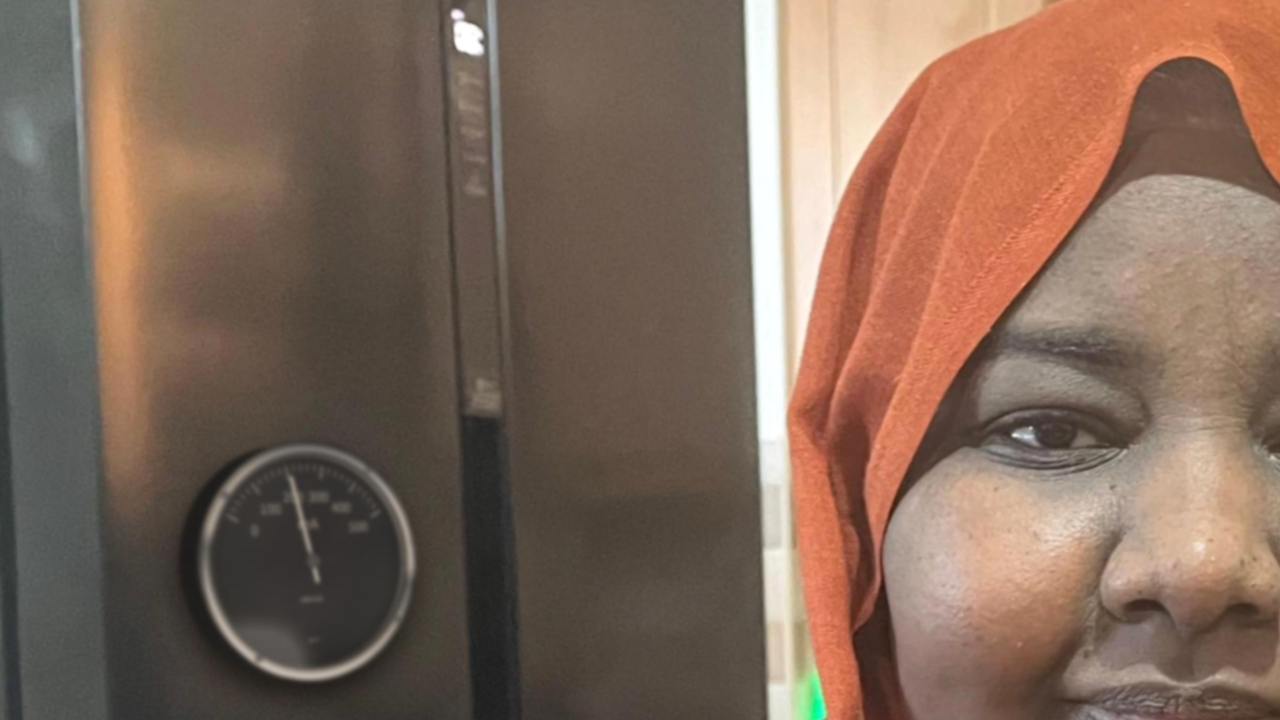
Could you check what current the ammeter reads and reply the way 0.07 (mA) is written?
200 (mA)
